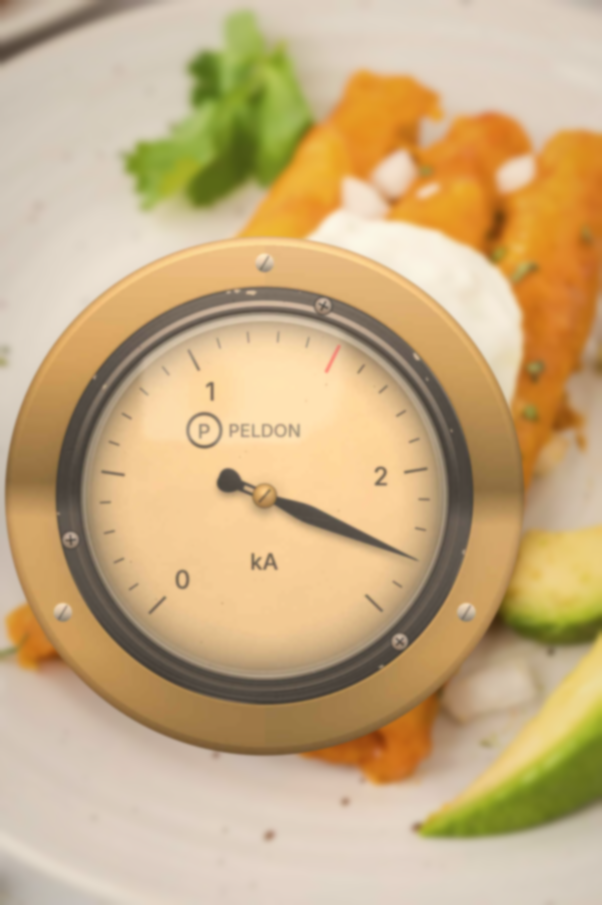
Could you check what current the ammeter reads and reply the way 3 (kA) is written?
2.3 (kA)
